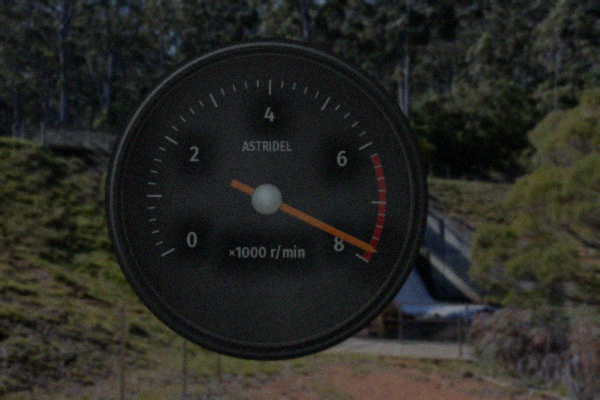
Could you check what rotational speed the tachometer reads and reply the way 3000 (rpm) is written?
7800 (rpm)
